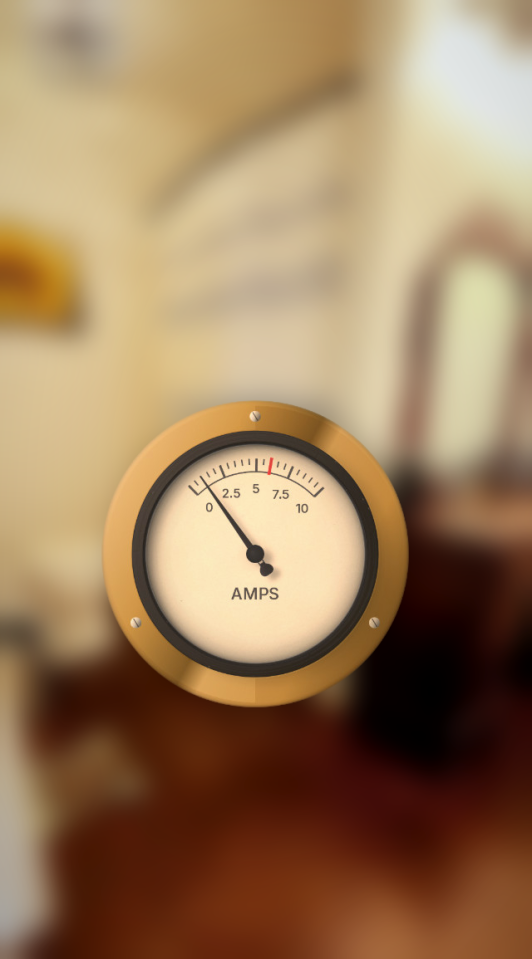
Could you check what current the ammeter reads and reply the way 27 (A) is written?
1 (A)
